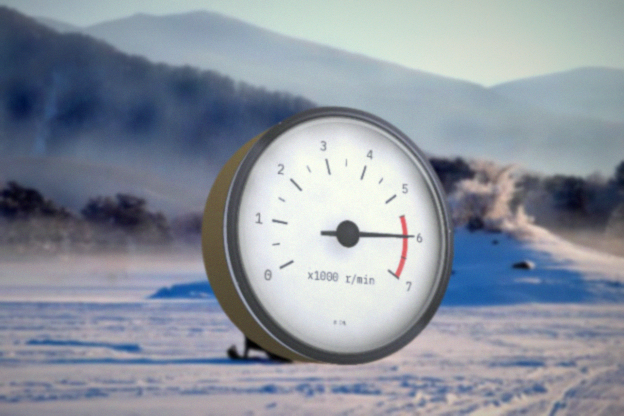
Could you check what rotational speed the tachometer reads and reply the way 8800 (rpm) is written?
6000 (rpm)
